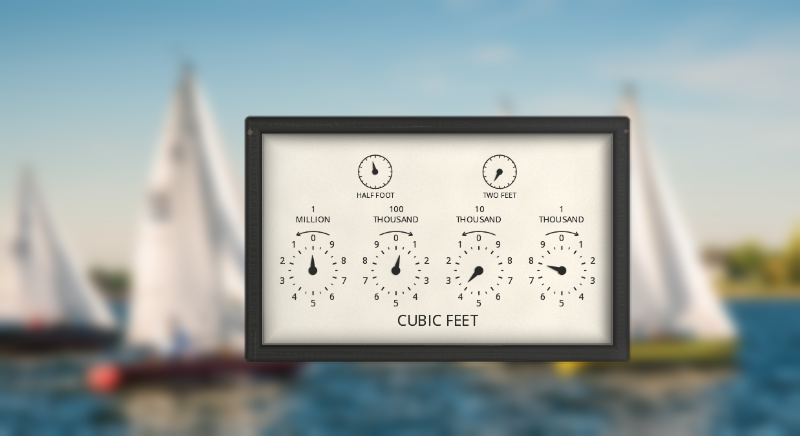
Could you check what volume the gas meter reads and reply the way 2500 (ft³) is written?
3800 (ft³)
